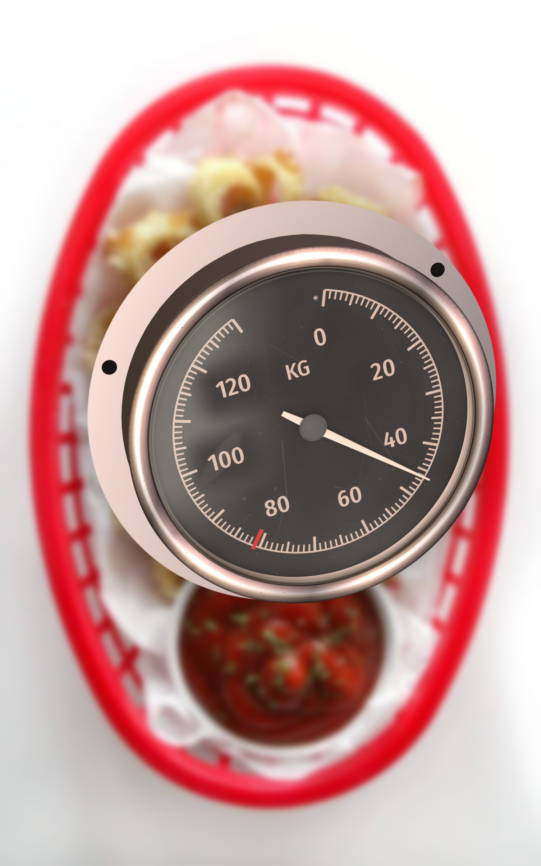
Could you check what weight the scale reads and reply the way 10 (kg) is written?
46 (kg)
